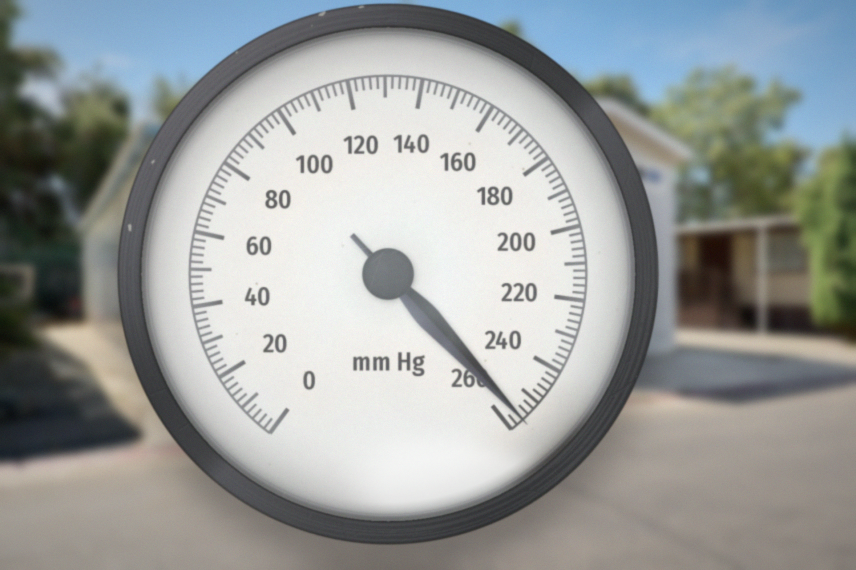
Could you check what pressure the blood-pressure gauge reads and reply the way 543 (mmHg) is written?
256 (mmHg)
